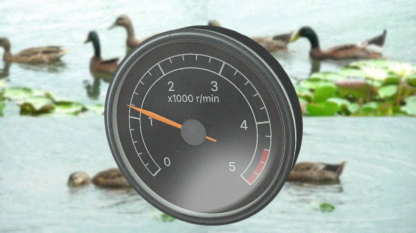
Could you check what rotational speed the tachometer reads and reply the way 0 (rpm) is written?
1200 (rpm)
